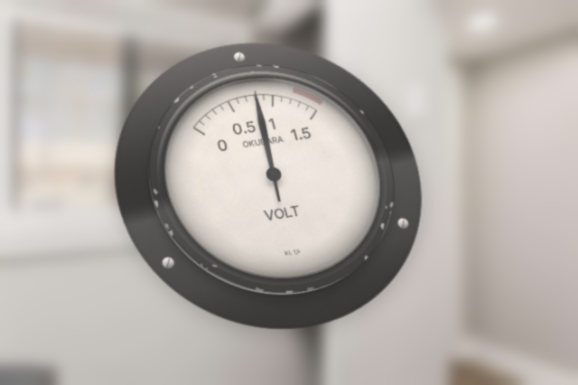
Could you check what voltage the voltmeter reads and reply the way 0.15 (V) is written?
0.8 (V)
